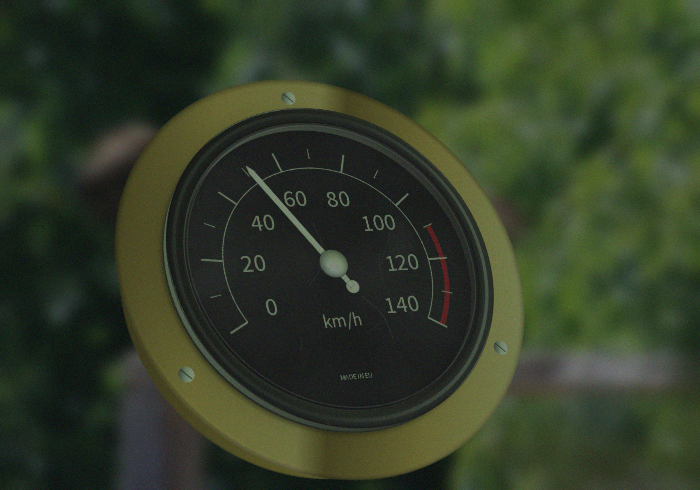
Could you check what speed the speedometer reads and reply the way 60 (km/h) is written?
50 (km/h)
